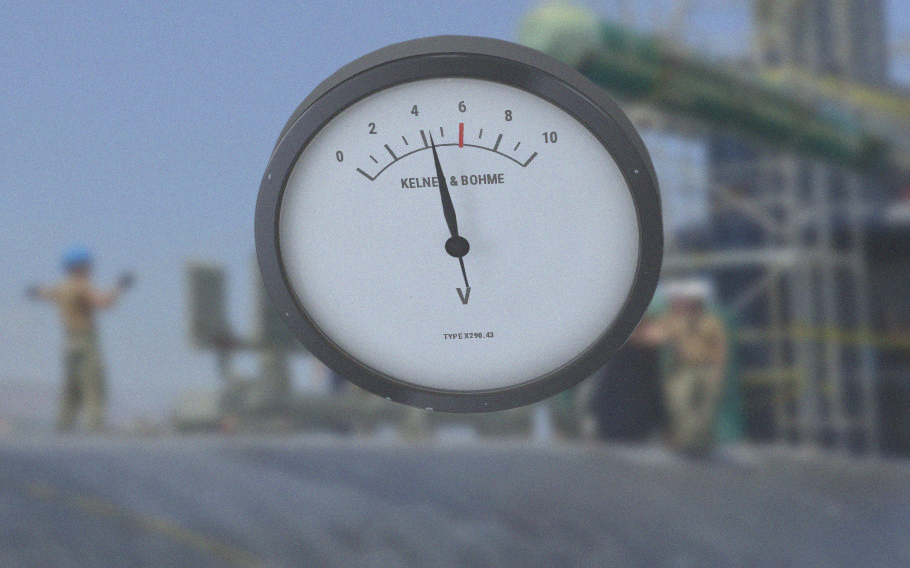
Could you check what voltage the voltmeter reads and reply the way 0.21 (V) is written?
4.5 (V)
